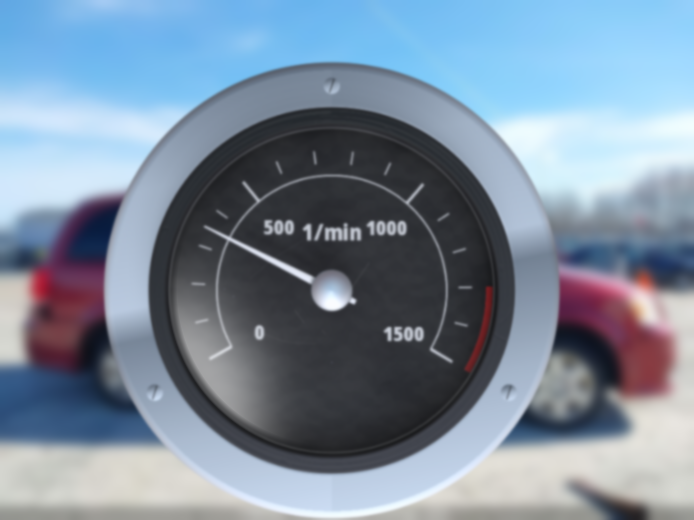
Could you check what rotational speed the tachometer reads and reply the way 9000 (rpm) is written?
350 (rpm)
